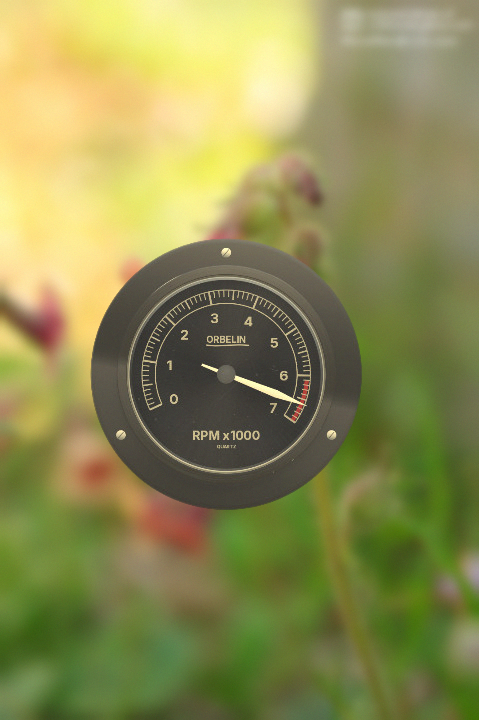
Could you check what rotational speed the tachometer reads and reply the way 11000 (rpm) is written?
6600 (rpm)
